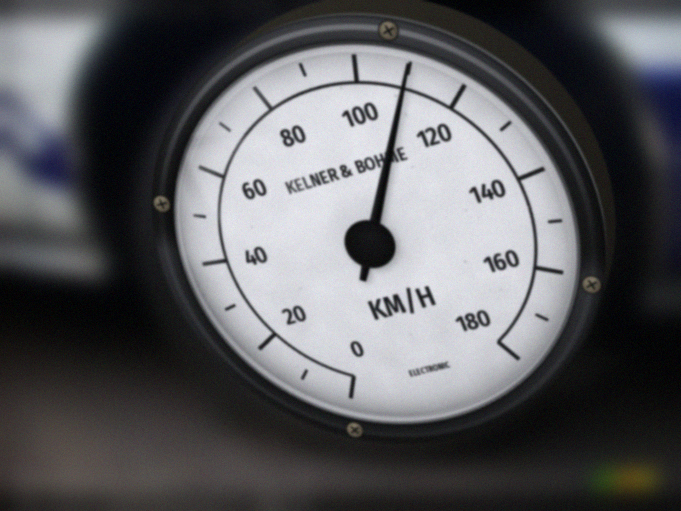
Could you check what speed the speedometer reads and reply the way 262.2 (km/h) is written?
110 (km/h)
